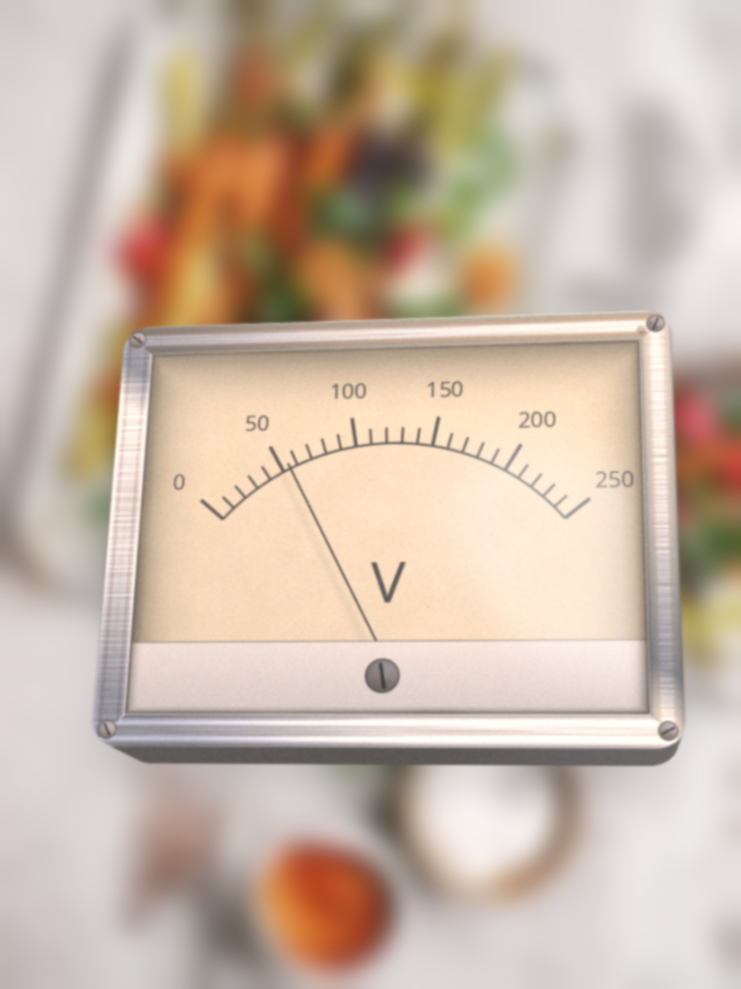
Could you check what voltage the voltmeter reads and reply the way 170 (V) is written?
55 (V)
